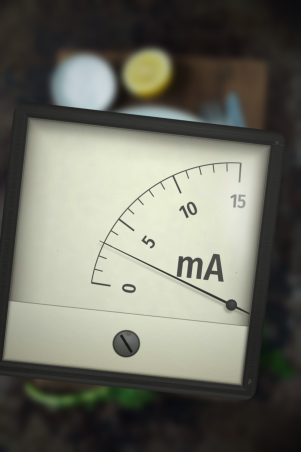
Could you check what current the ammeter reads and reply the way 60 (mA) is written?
3 (mA)
